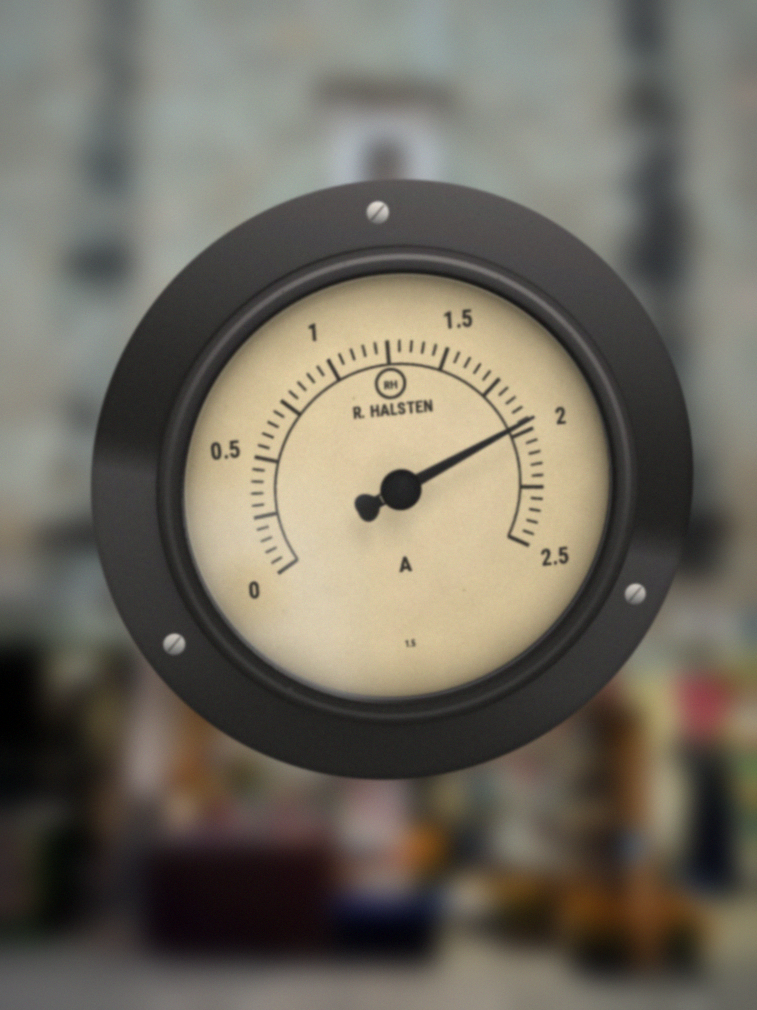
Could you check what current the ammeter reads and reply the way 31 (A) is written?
1.95 (A)
